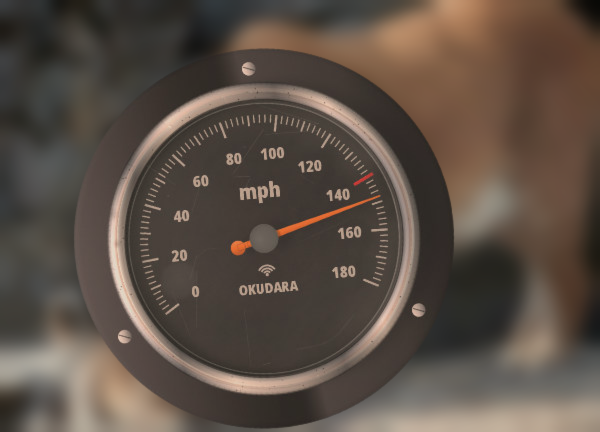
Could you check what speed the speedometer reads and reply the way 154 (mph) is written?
148 (mph)
